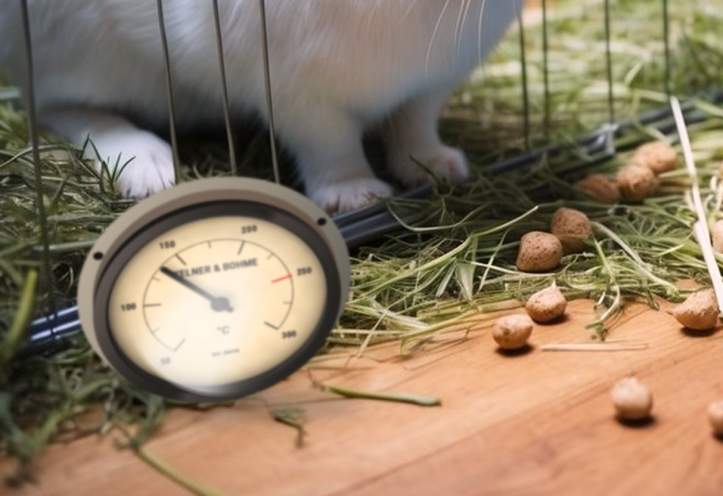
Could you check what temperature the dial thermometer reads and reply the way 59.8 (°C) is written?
137.5 (°C)
